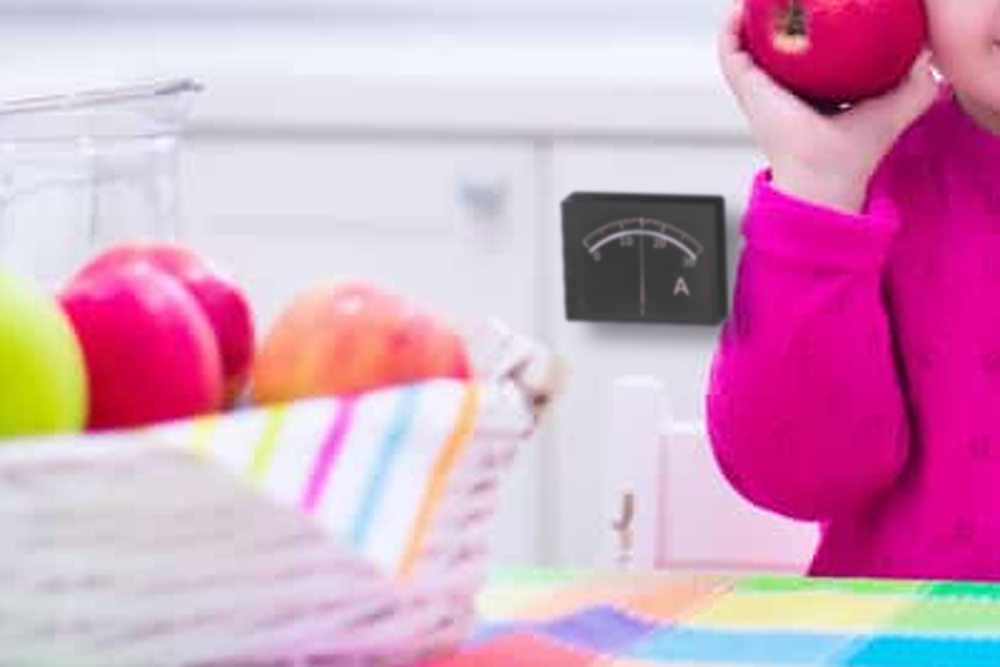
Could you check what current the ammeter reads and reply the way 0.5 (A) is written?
15 (A)
